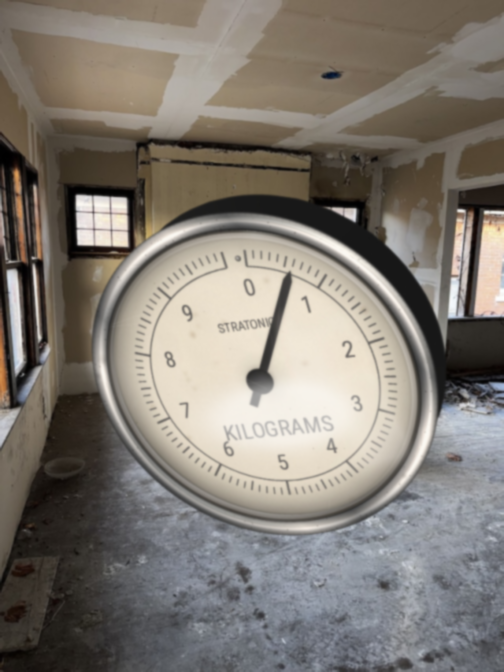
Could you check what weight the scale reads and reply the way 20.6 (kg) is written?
0.6 (kg)
